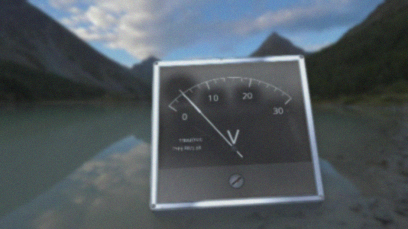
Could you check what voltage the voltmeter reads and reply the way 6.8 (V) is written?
4 (V)
